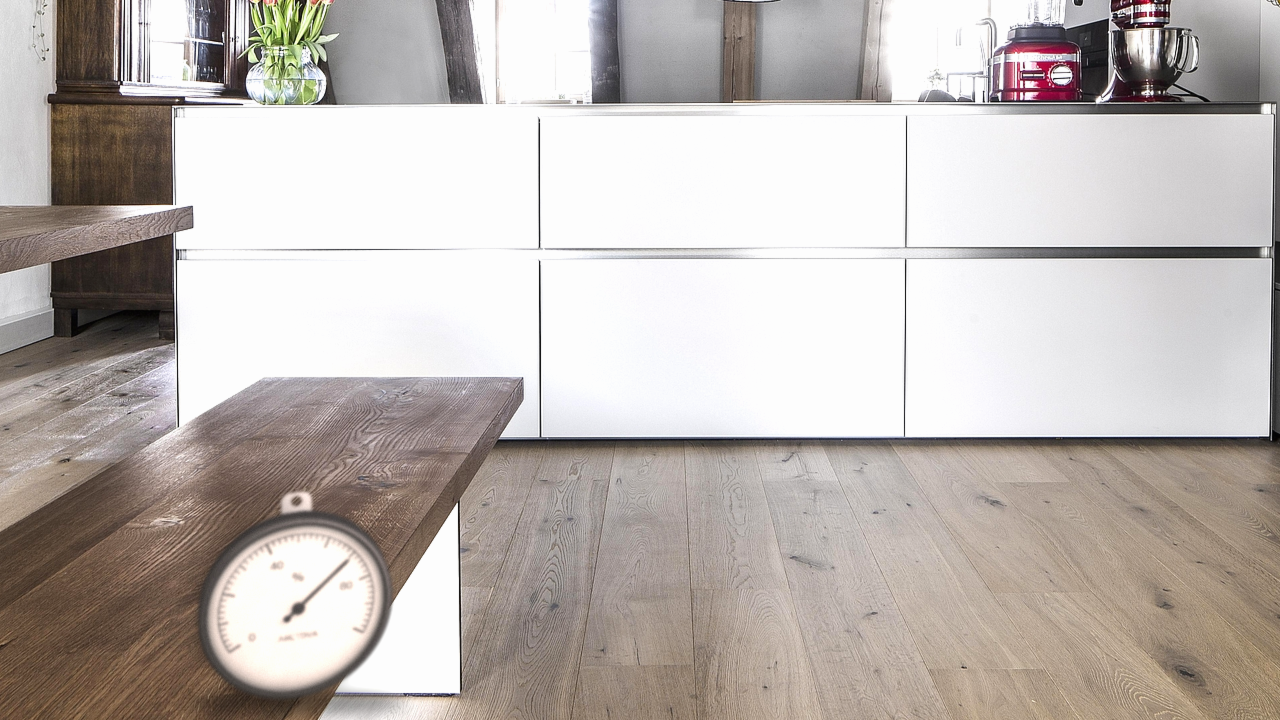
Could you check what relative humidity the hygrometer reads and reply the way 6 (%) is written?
70 (%)
